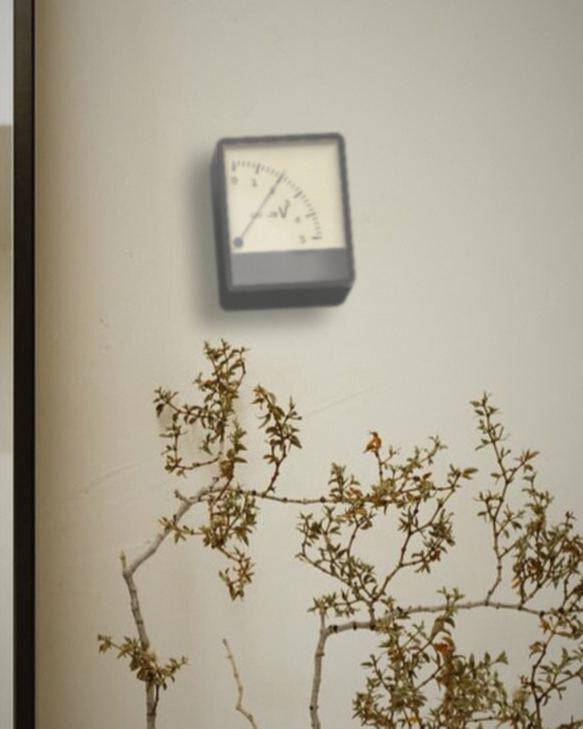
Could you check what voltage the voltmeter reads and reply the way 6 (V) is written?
2 (V)
